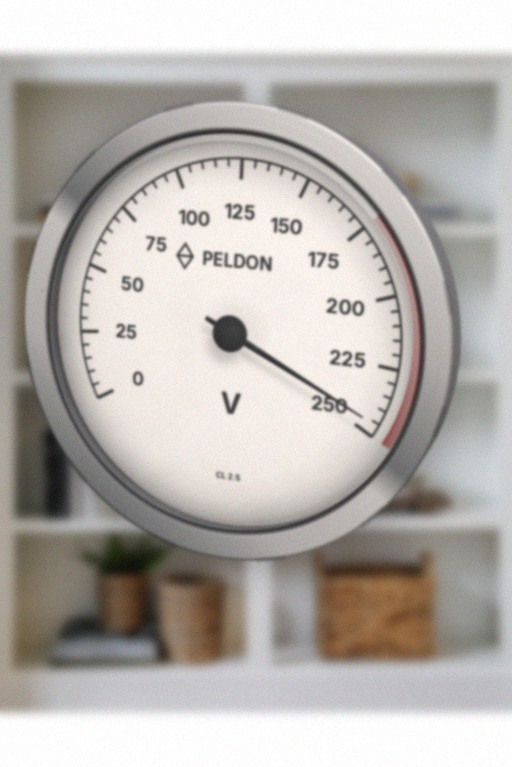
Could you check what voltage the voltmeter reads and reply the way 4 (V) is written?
245 (V)
